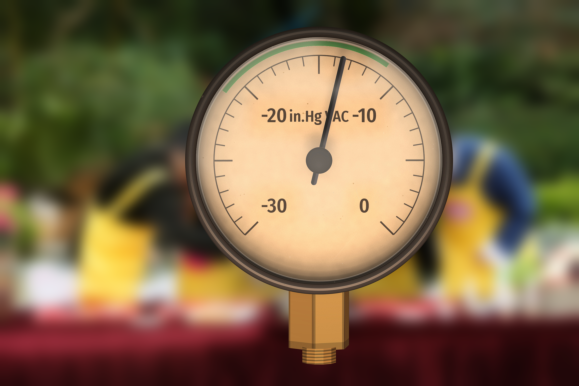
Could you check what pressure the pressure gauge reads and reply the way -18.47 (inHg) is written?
-13.5 (inHg)
